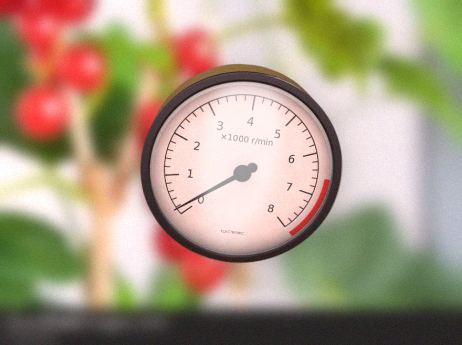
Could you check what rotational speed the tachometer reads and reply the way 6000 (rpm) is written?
200 (rpm)
